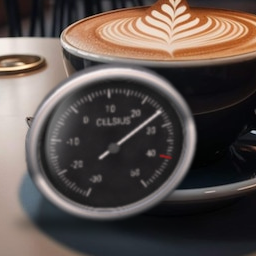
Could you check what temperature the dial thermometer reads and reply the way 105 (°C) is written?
25 (°C)
